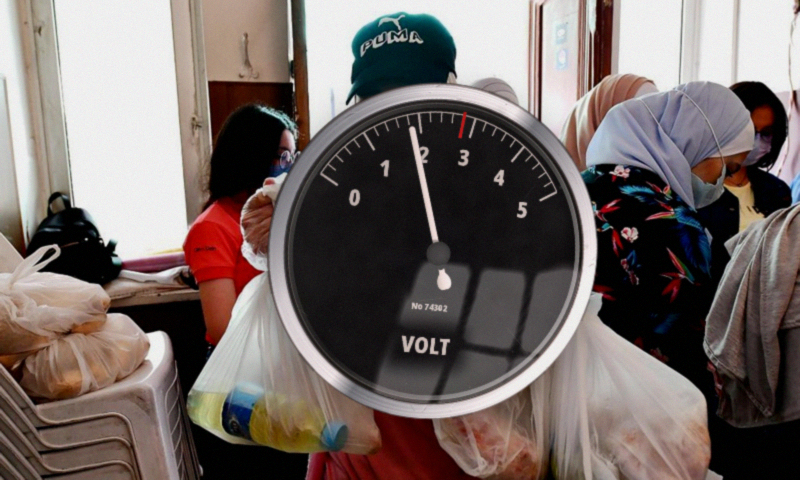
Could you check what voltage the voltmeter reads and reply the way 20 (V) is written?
1.8 (V)
